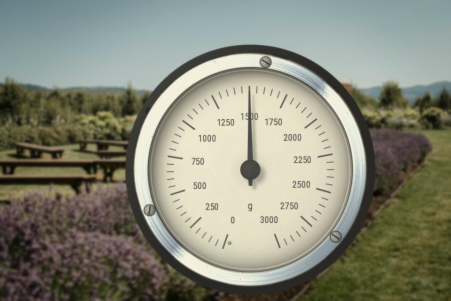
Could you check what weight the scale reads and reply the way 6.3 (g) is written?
1500 (g)
